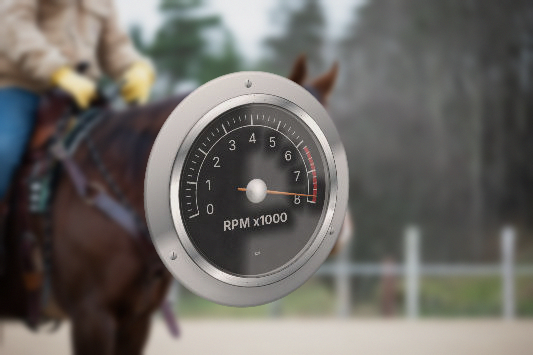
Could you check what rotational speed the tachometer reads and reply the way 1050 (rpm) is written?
7800 (rpm)
